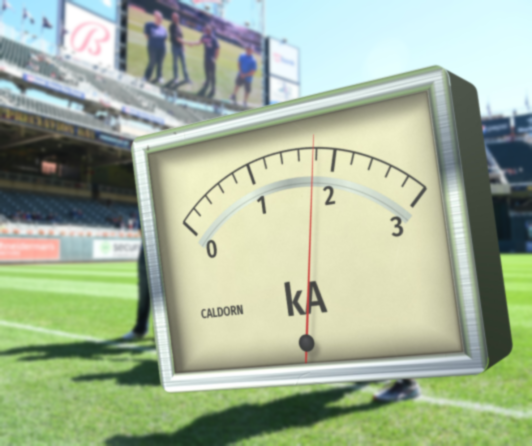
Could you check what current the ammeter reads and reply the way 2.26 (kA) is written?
1.8 (kA)
